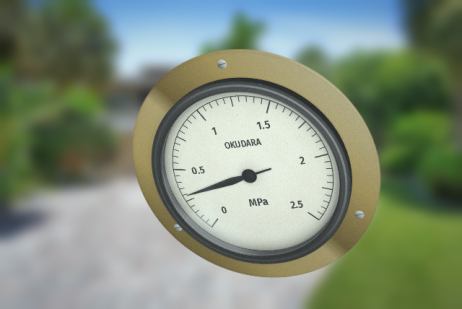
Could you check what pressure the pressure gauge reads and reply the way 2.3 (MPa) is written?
0.3 (MPa)
